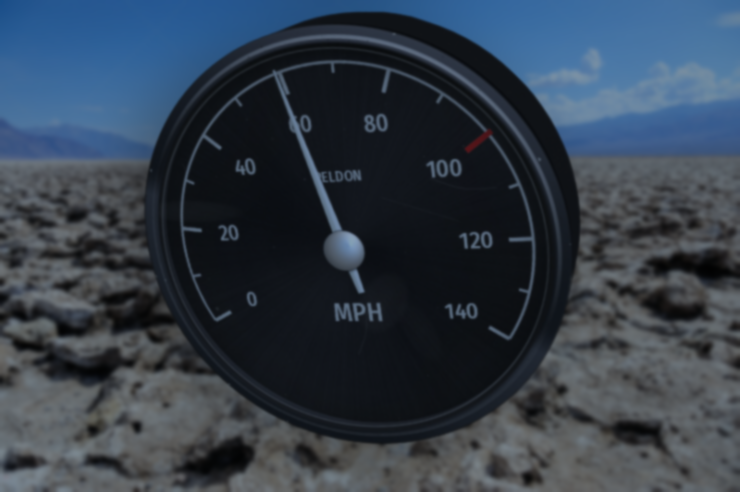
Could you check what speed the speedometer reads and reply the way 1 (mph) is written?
60 (mph)
